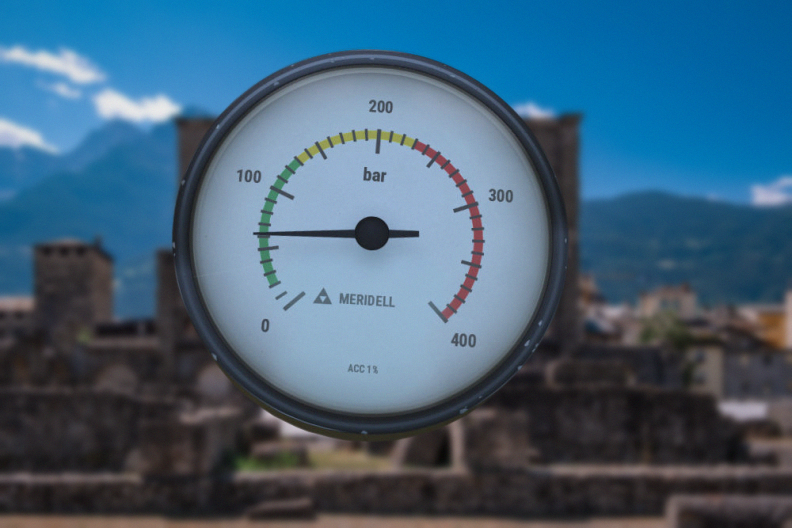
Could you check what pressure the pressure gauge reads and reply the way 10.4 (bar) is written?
60 (bar)
